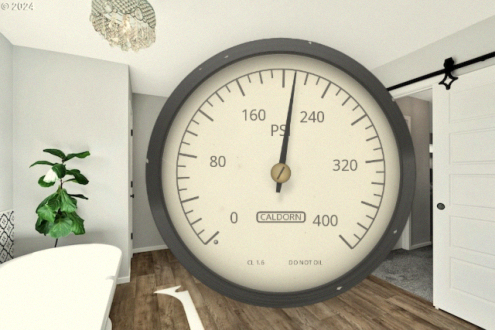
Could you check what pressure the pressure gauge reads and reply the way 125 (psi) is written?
210 (psi)
